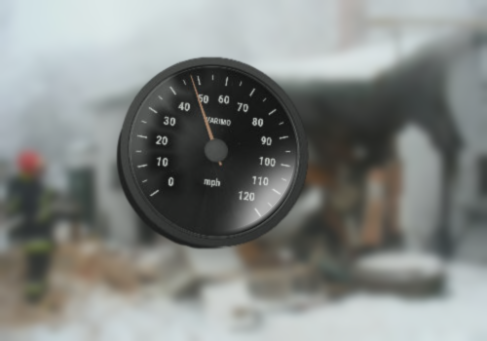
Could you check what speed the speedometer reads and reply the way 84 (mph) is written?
47.5 (mph)
